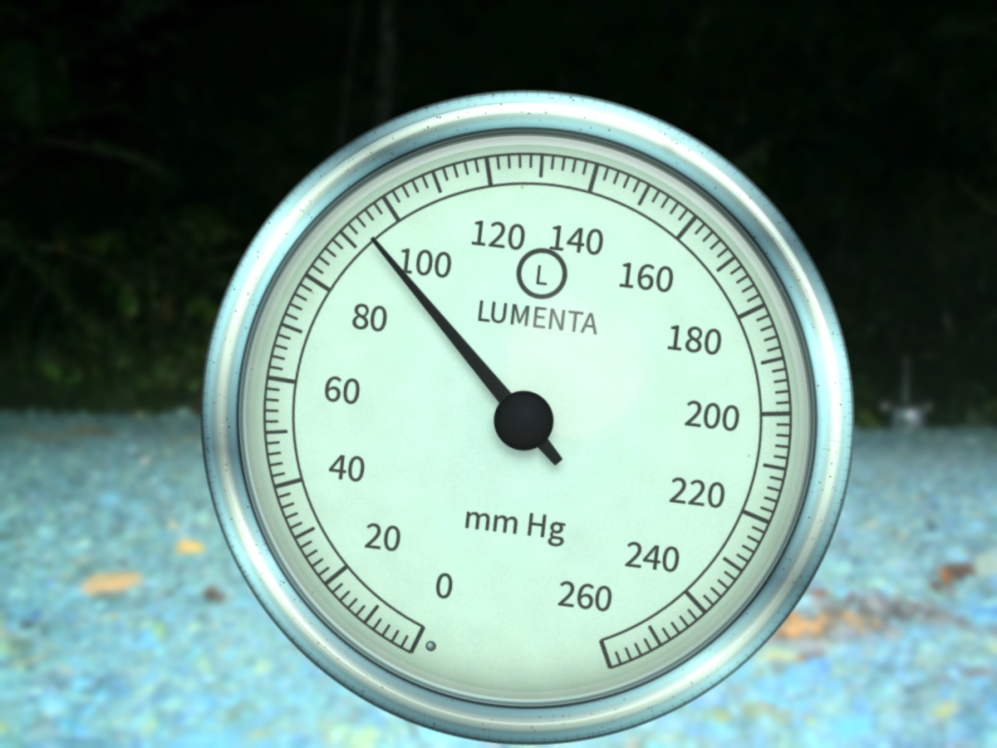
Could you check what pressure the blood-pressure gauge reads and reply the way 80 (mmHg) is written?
94 (mmHg)
